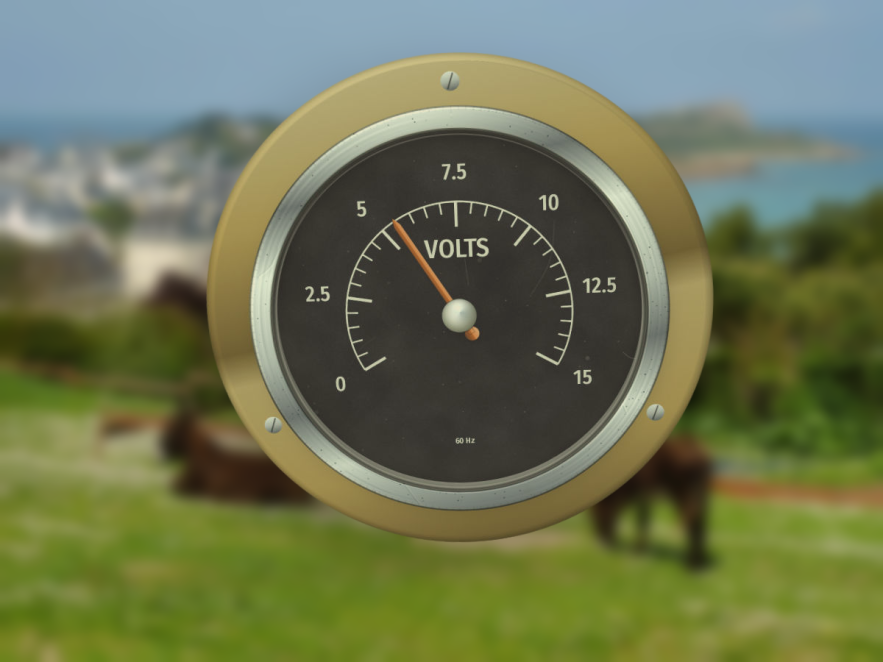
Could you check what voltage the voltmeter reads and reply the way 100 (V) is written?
5.5 (V)
